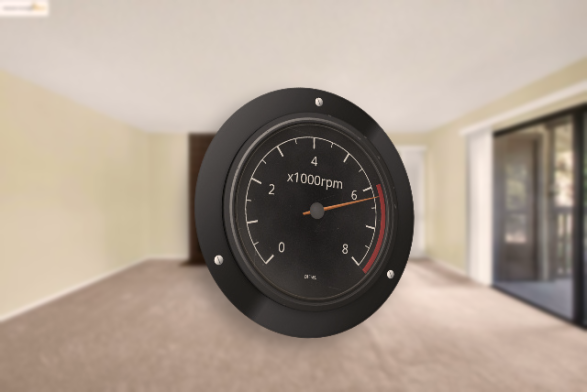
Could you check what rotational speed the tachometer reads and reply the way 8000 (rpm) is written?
6250 (rpm)
